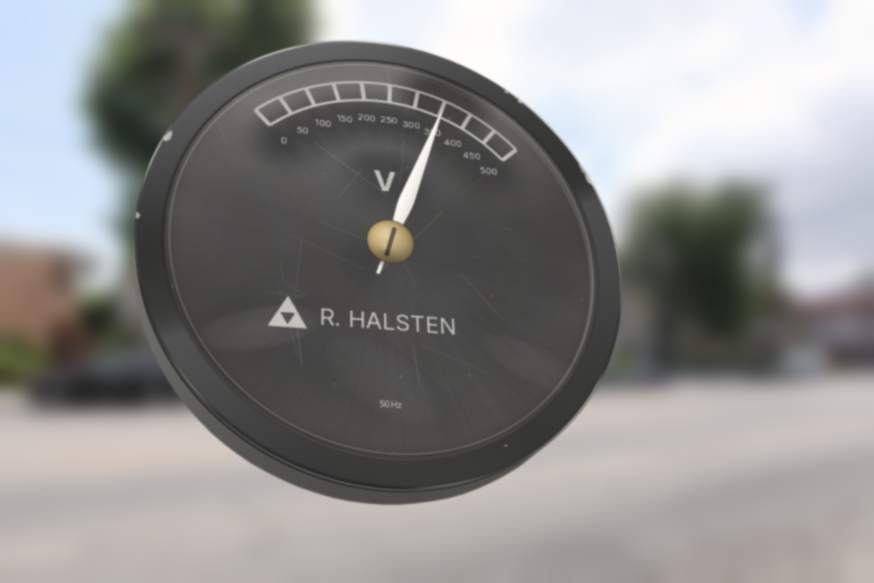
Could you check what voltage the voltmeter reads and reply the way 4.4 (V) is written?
350 (V)
